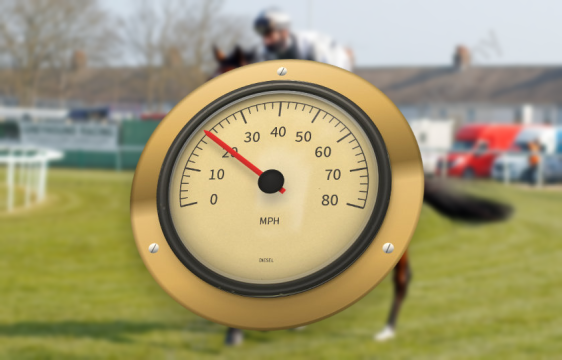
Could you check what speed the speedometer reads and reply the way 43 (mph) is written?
20 (mph)
